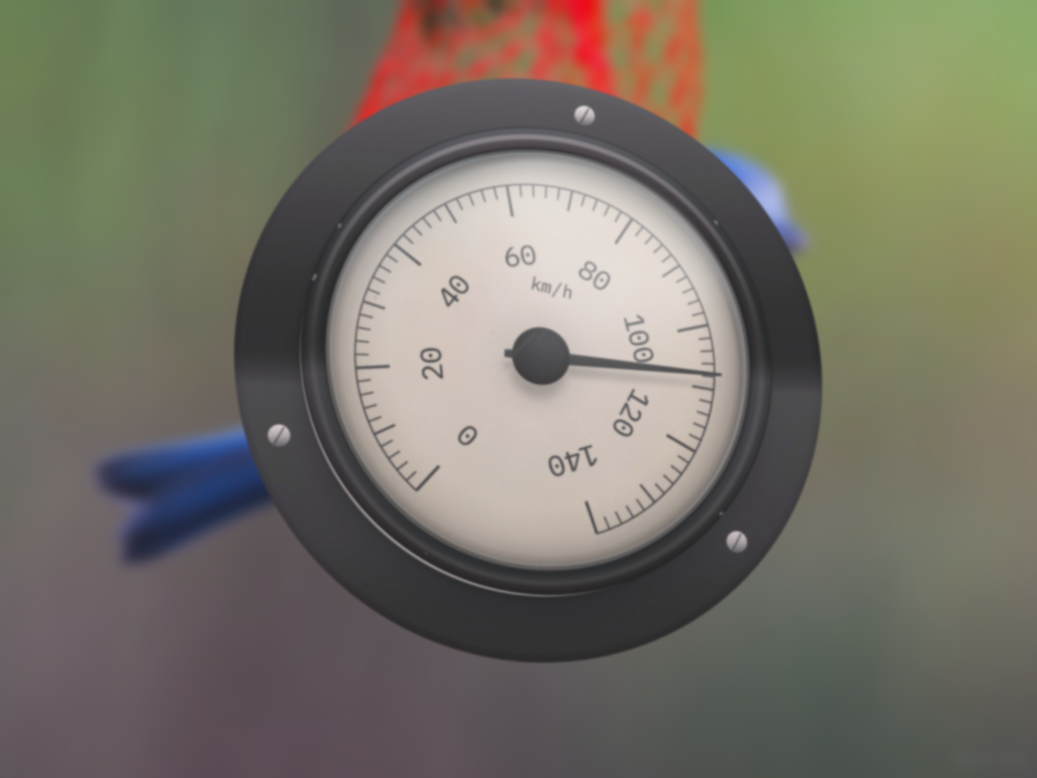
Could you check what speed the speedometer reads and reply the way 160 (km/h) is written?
108 (km/h)
